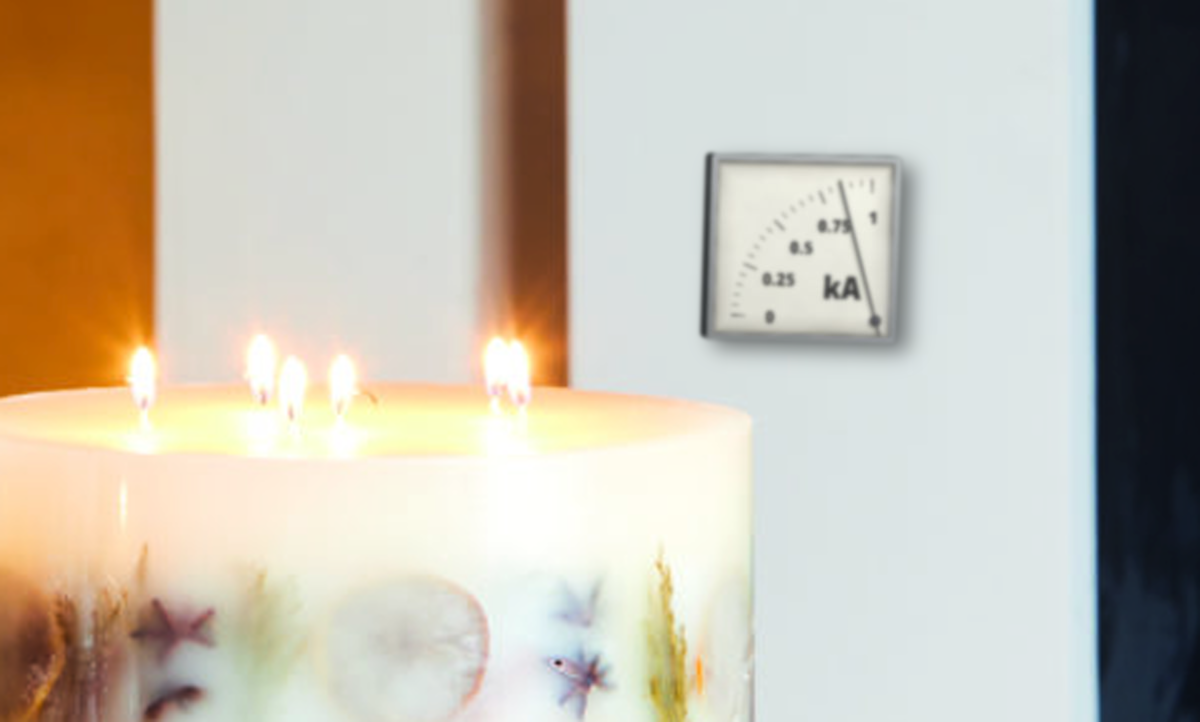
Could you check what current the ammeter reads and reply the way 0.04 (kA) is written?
0.85 (kA)
